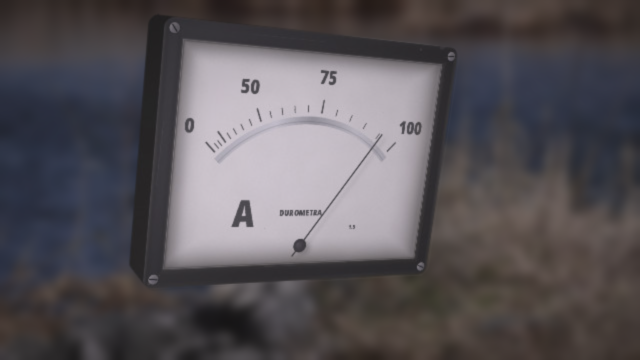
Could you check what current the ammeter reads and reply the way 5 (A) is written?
95 (A)
